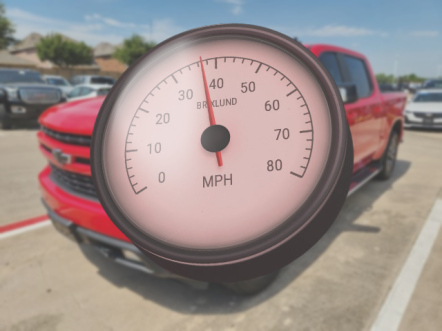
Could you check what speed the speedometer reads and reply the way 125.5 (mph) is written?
37 (mph)
